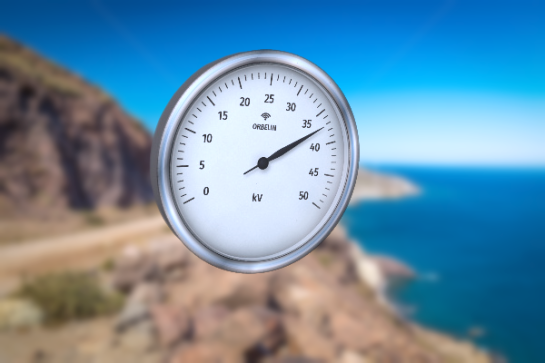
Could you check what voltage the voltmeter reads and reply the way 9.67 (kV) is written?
37 (kV)
